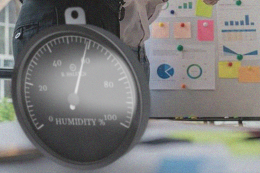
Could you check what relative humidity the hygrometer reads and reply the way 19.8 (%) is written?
60 (%)
